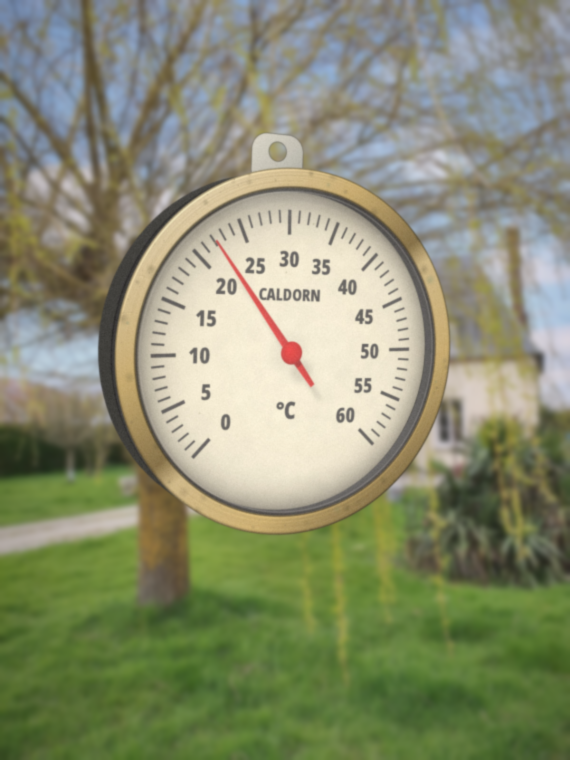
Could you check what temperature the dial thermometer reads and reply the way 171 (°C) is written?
22 (°C)
